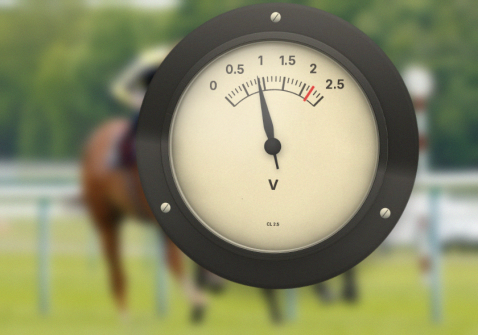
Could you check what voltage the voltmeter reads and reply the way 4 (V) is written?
0.9 (V)
